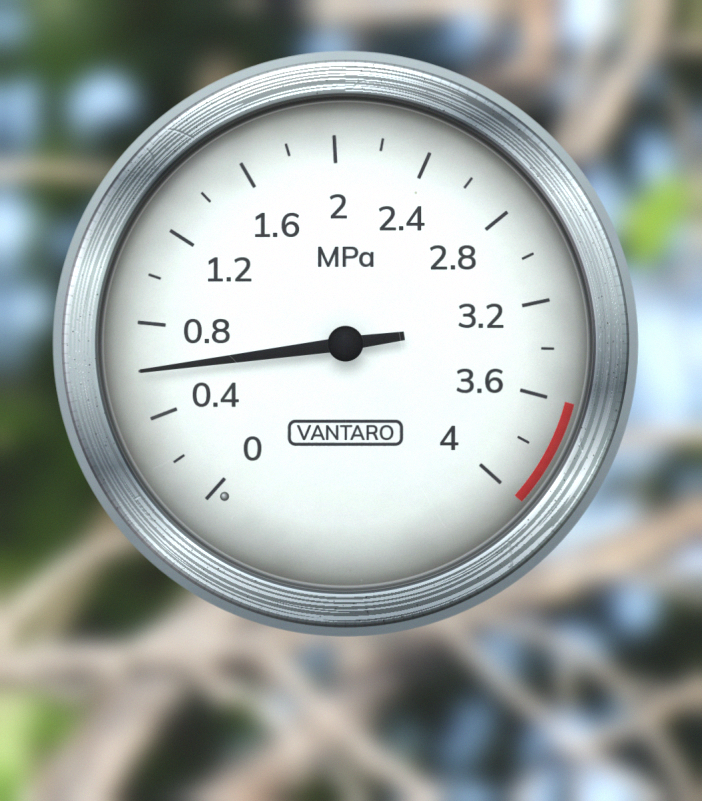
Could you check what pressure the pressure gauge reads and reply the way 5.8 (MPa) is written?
0.6 (MPa)
